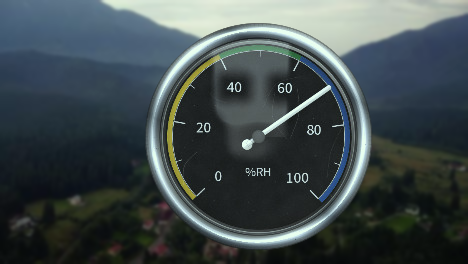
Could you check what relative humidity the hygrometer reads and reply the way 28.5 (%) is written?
70 (%)
